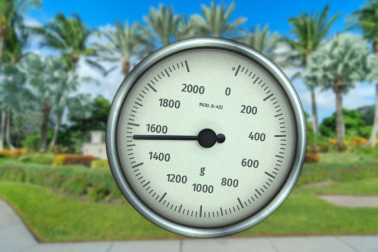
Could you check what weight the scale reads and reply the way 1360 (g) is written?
1540 (g)
